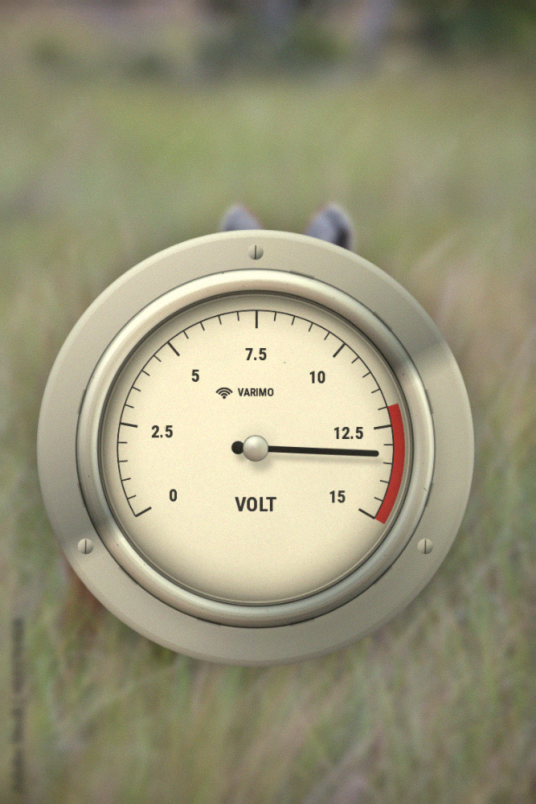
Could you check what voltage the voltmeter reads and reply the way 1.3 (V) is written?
13.25 (V)
